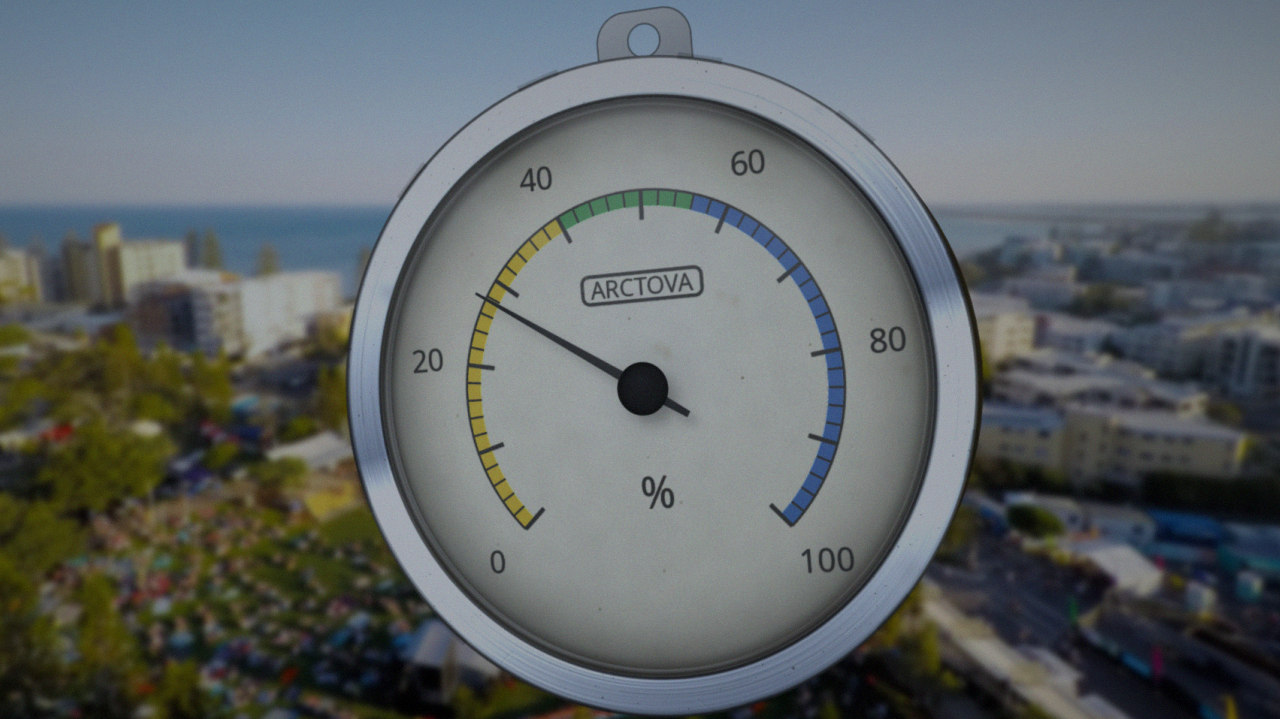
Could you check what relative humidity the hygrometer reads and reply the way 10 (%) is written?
28 (%)
